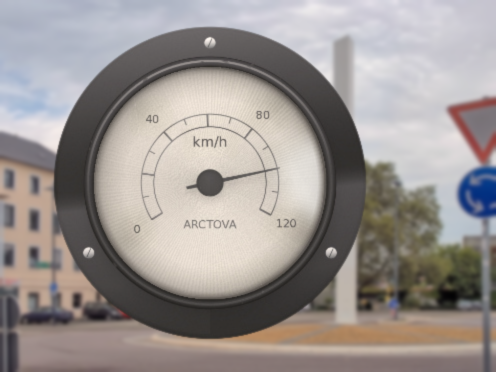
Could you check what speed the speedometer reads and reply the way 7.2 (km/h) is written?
100 (km/h)
